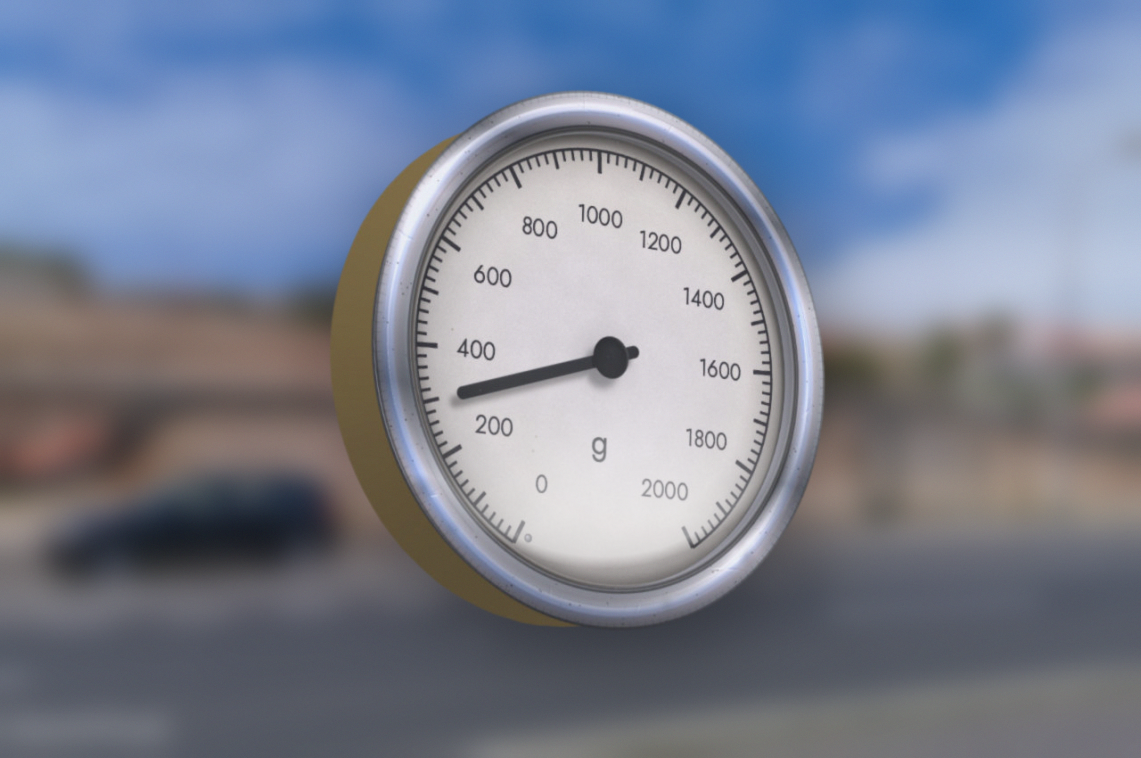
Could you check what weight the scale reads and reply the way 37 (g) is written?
300 (g)
